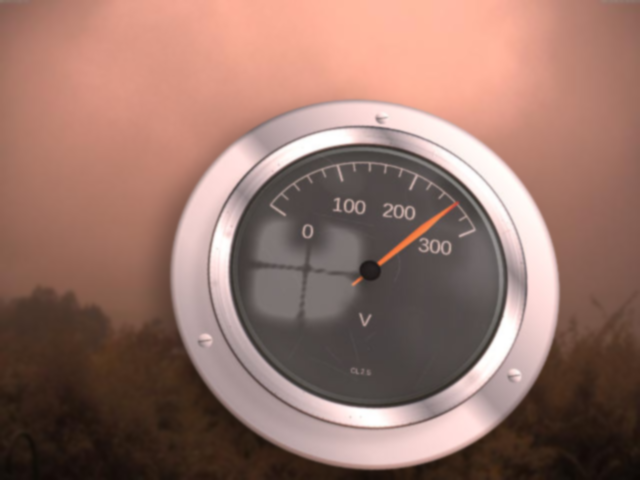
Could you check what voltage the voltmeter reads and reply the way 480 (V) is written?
260 (V)
